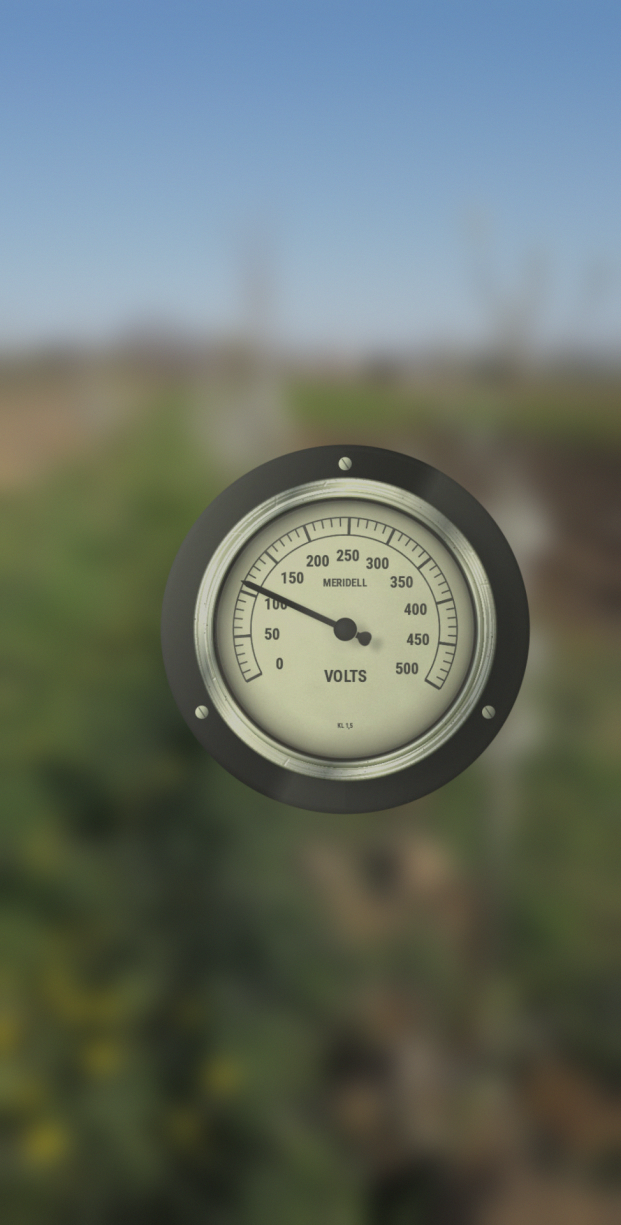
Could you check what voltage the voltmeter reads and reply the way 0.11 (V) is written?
110 (V)
